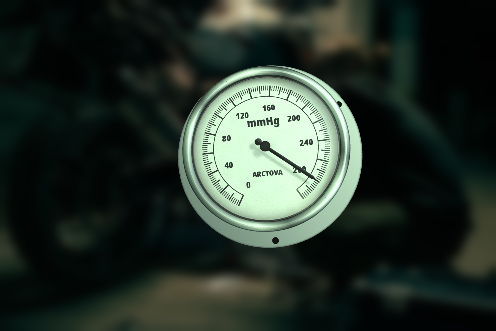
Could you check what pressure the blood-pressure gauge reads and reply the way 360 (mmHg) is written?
280 (mmHg)
